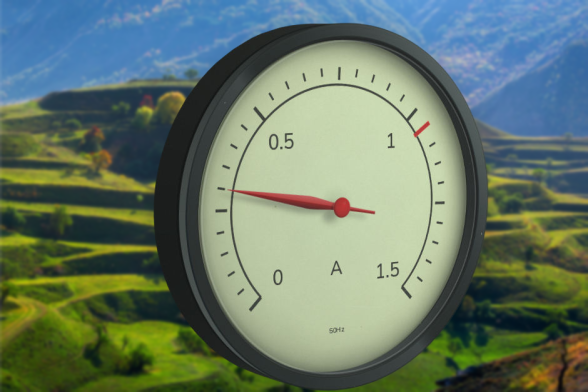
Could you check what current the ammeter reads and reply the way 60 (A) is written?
0.3 (A)
